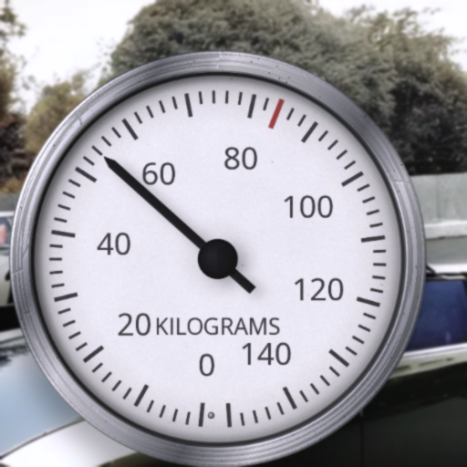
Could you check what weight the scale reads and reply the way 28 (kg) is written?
54 (kg)
